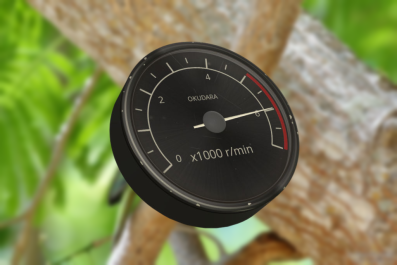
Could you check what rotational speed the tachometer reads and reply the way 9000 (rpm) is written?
6000 (rpm)
